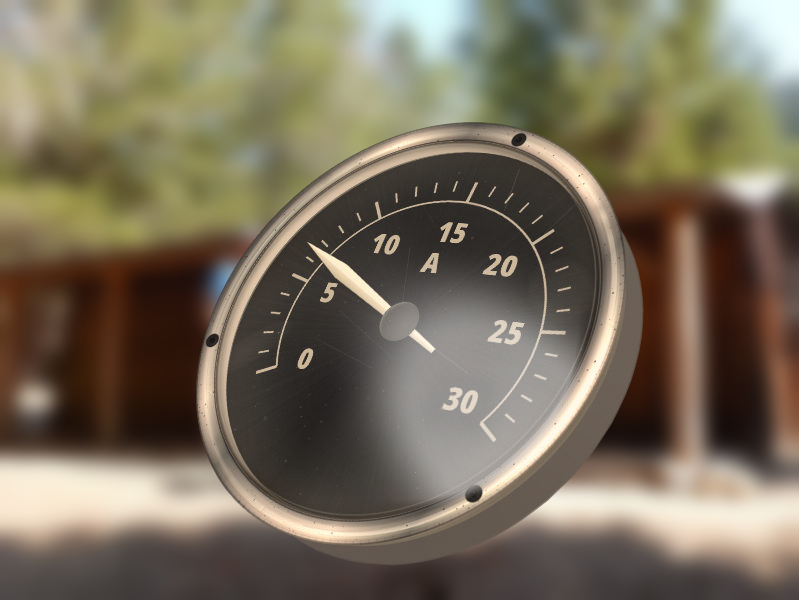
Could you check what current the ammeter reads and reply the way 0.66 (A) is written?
6.5 (A)
